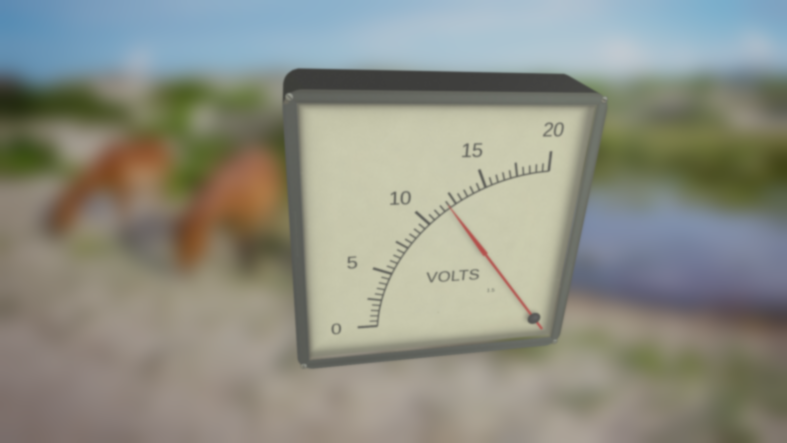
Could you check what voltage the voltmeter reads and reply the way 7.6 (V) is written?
12 (V)
